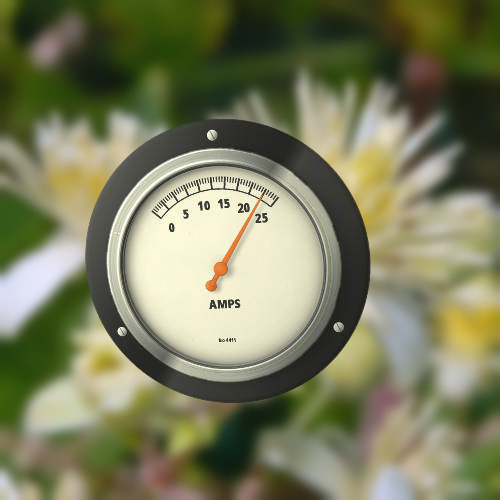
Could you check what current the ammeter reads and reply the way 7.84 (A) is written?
22.5 (A)
